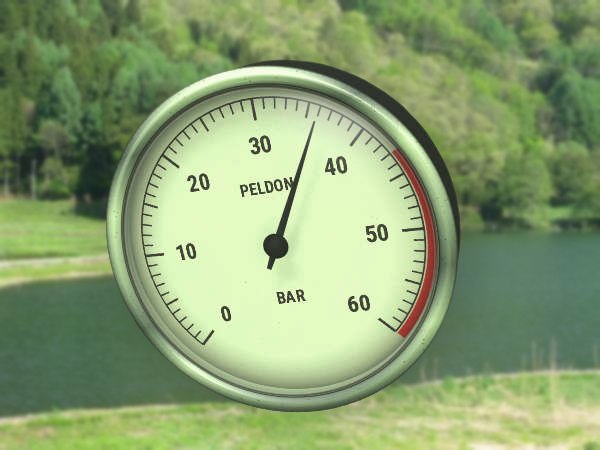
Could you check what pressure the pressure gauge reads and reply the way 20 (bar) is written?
36 (bar)
